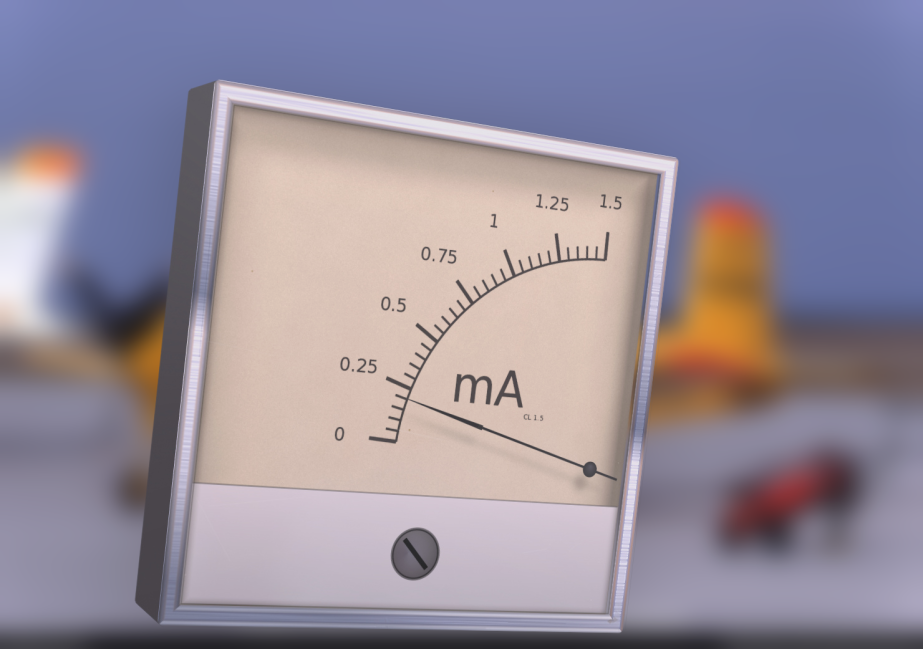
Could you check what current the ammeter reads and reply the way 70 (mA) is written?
0.2 (mA)
